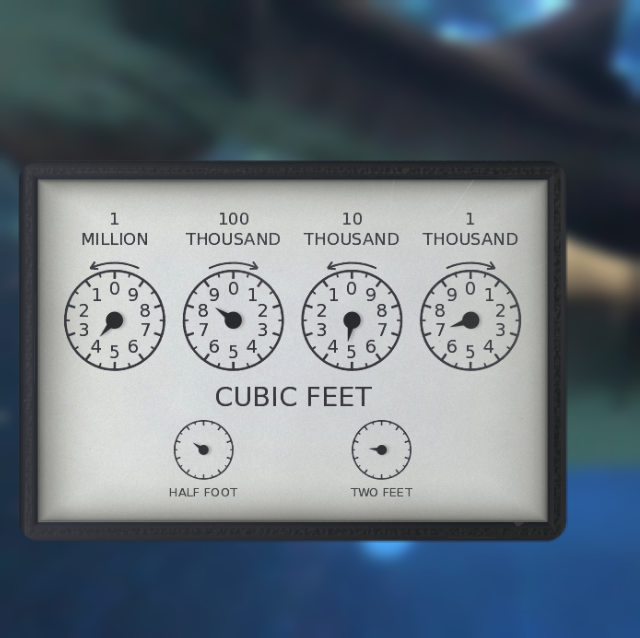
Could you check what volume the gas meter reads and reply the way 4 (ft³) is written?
384700 (ft³)
